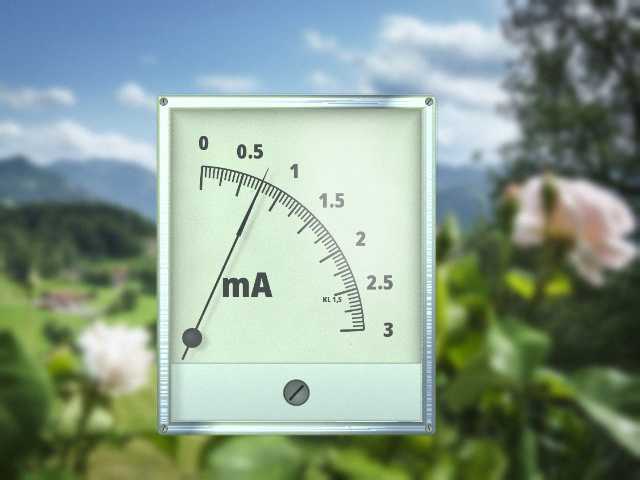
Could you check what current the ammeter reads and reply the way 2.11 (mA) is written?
0.75 (mA)
